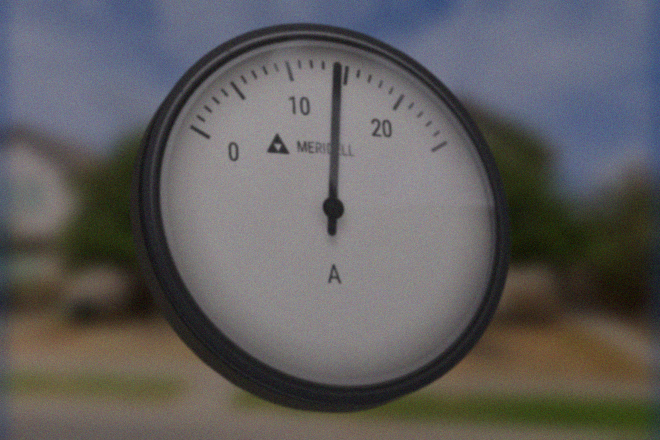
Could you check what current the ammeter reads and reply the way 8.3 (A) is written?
14 (A)
